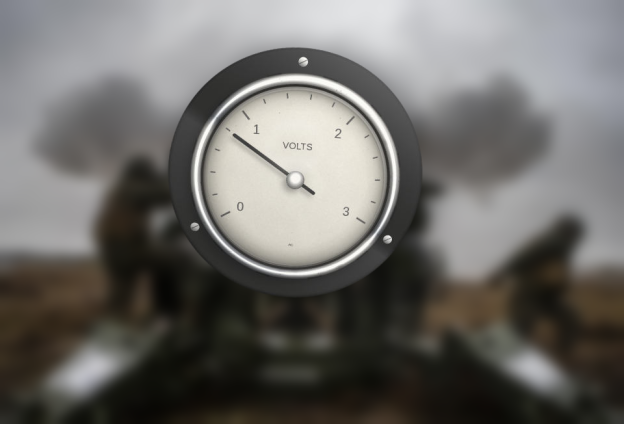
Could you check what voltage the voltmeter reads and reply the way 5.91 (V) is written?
0.8 (V)
